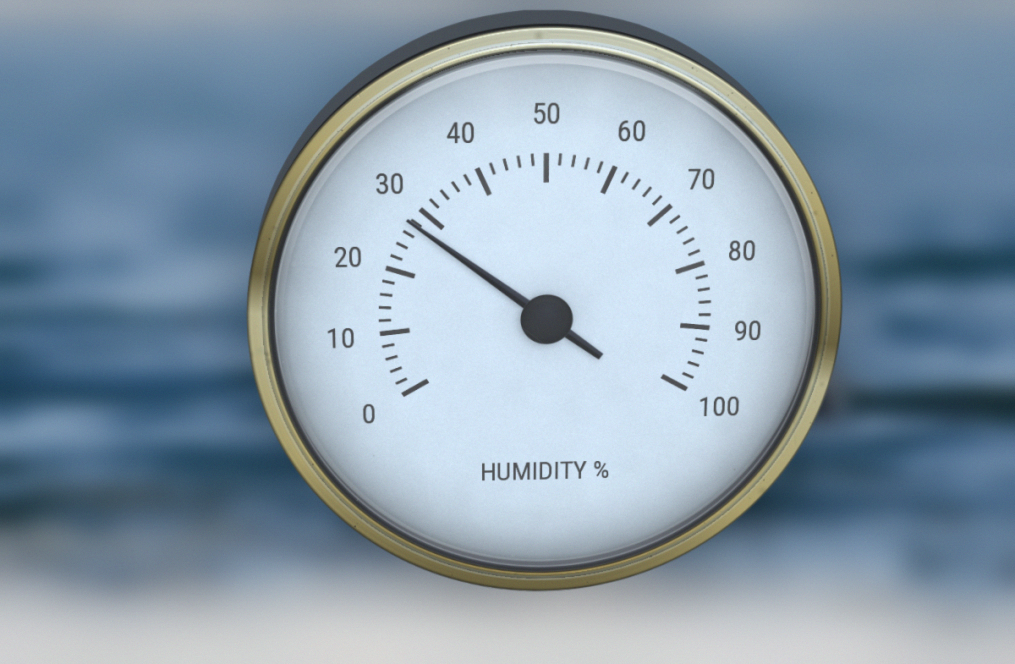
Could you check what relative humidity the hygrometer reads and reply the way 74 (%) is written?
28 (%)
